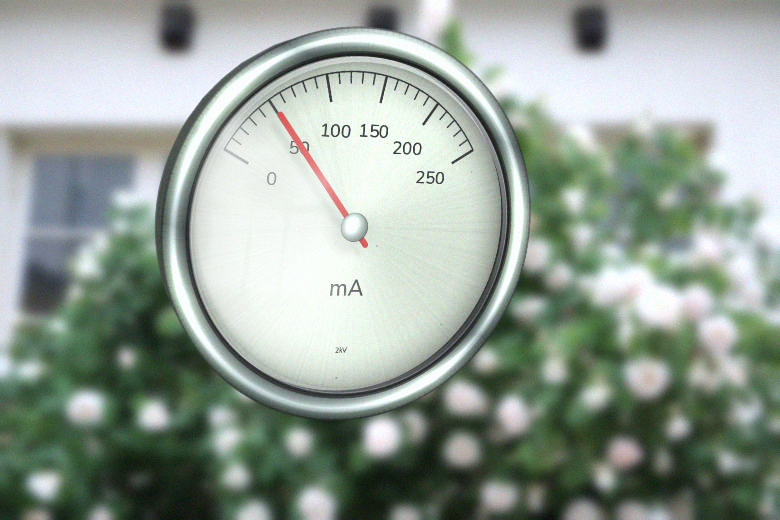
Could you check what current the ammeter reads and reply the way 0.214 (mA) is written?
50 (mA)
